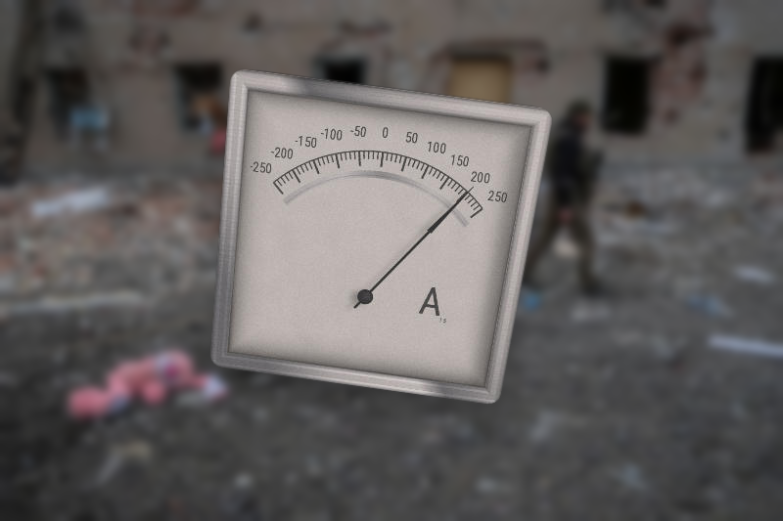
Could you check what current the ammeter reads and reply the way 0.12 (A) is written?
200 (A)
